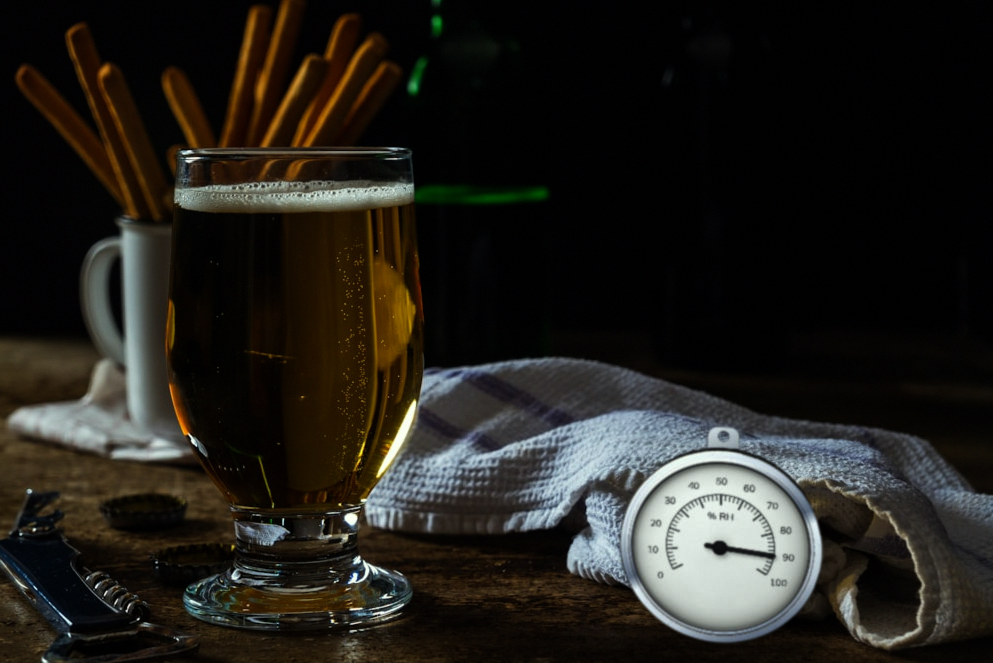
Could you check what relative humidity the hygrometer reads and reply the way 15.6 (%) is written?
90 (%)
